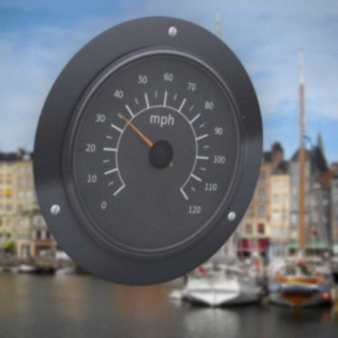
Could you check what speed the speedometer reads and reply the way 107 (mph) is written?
35 (mph)
